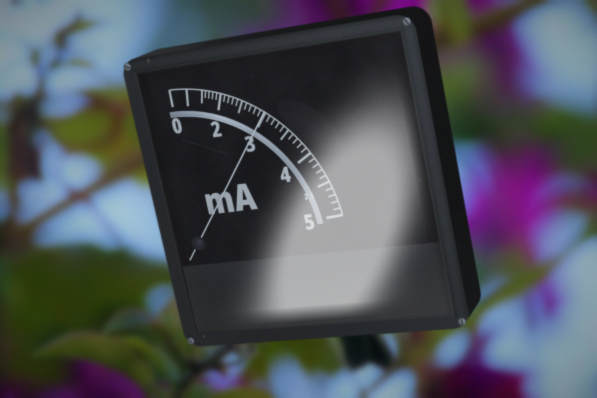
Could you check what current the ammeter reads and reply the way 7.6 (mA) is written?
3 (mA)
